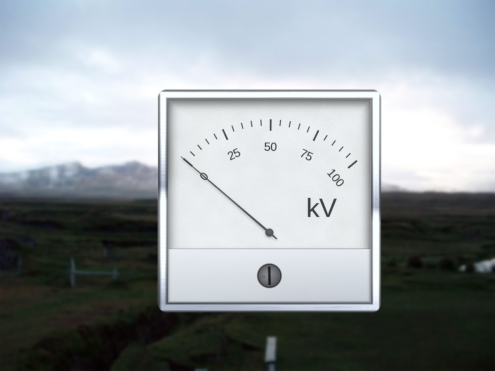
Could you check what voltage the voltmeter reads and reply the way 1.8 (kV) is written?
0 (kV)
